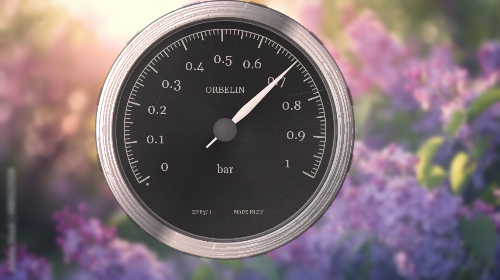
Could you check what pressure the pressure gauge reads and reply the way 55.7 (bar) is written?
0.7 (bar)
